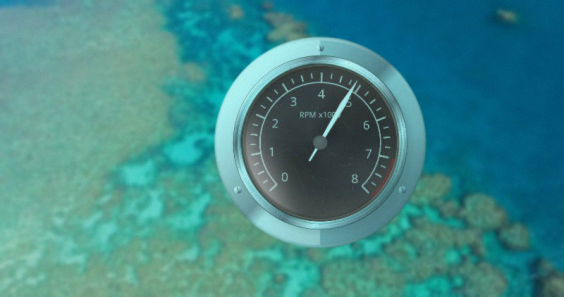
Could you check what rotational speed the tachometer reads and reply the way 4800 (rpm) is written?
4875 (rpm)
